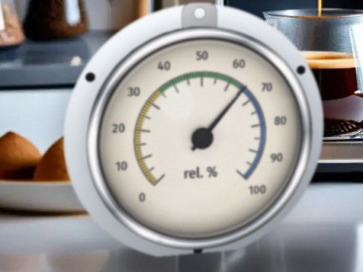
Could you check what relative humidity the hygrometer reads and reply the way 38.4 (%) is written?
65 (%)
